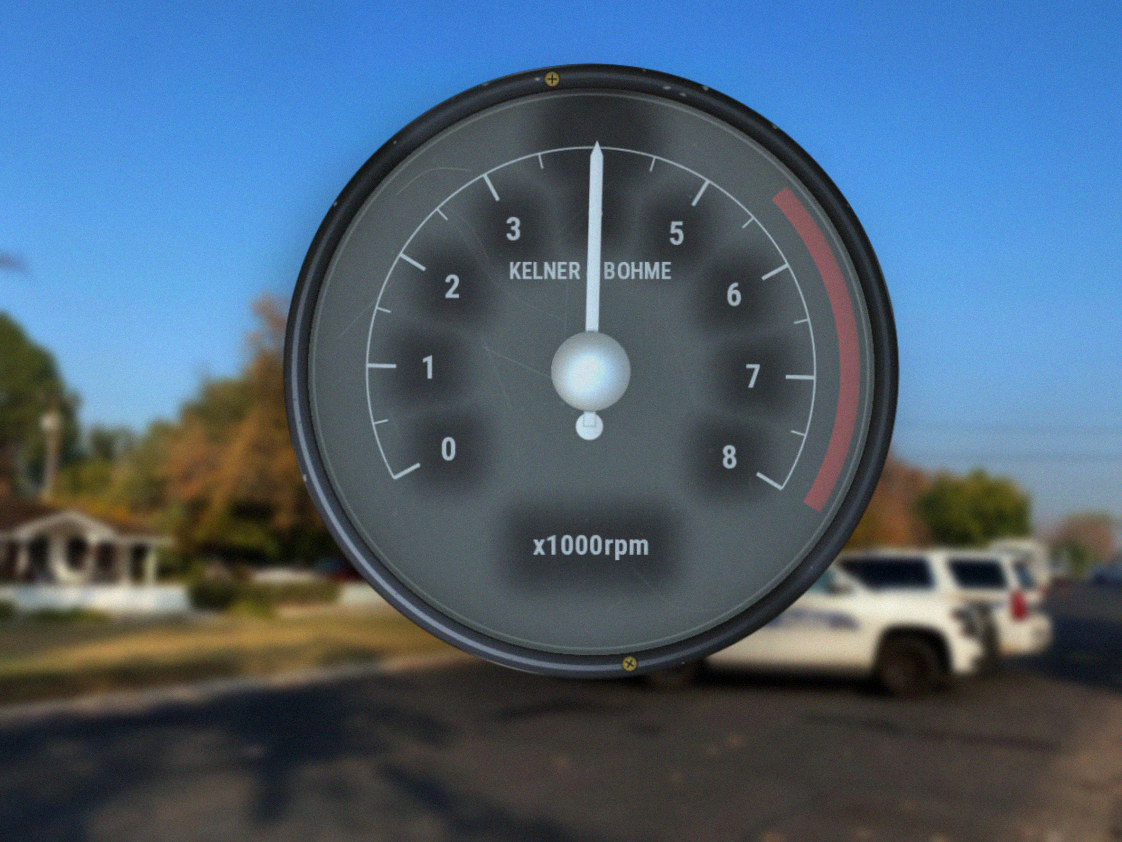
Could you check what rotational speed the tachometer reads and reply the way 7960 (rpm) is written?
4000 (rpm)
